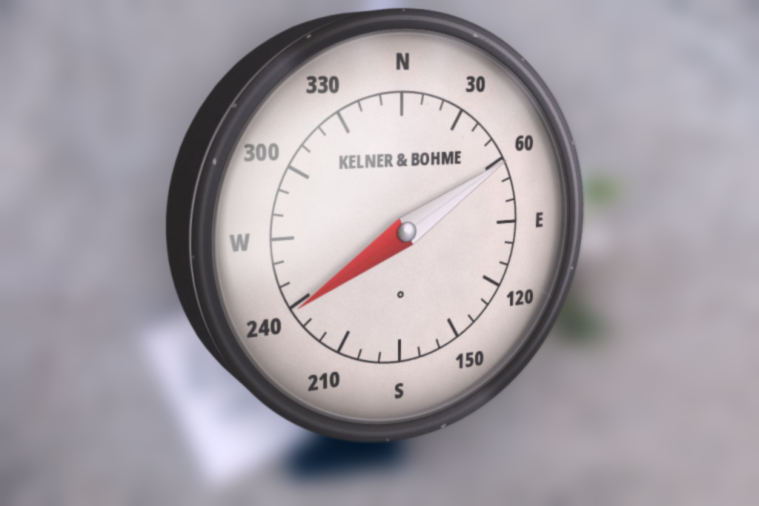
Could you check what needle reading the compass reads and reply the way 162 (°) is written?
240 (°)
